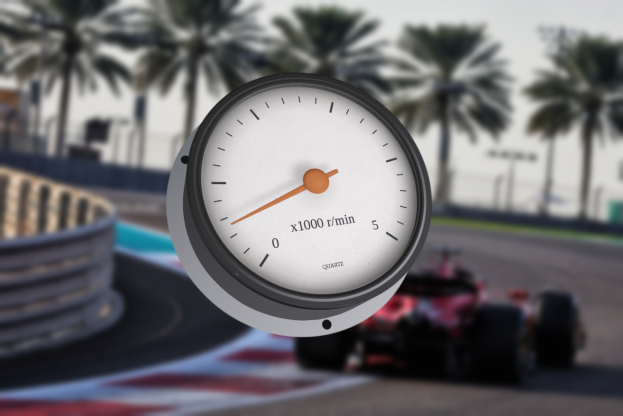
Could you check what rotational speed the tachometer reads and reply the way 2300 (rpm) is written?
500 (rpm)
